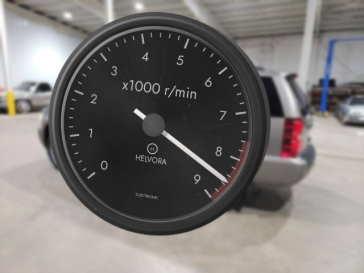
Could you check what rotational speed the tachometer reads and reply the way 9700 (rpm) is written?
8500 (rpm)
